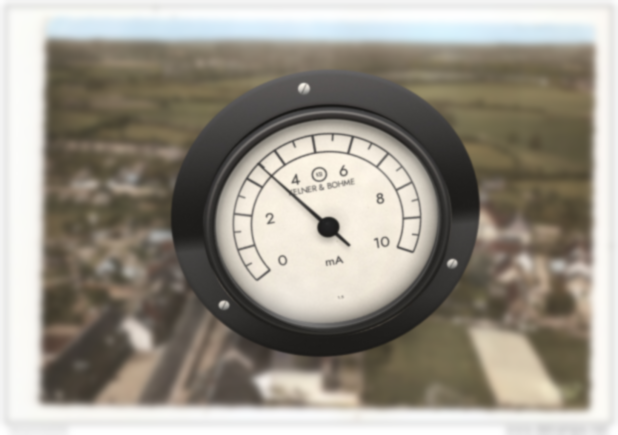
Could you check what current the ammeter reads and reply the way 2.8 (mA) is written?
3.5 (mA)
